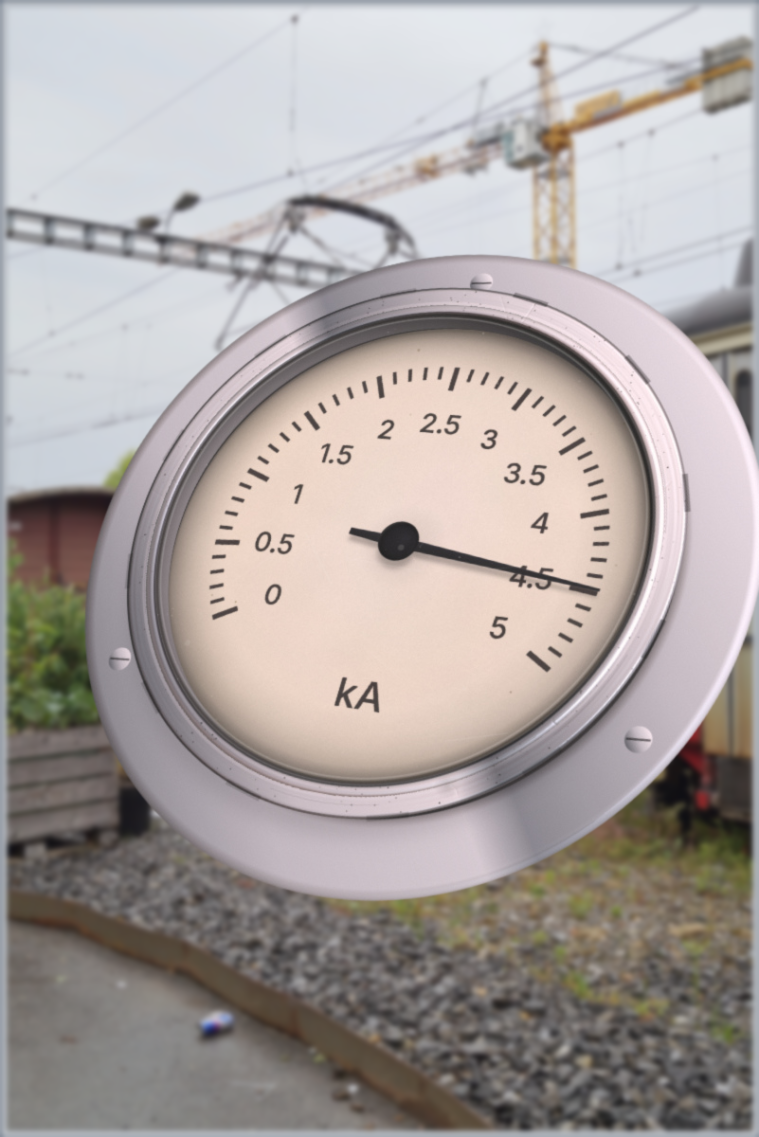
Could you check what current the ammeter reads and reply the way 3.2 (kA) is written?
4.5 (kA)
